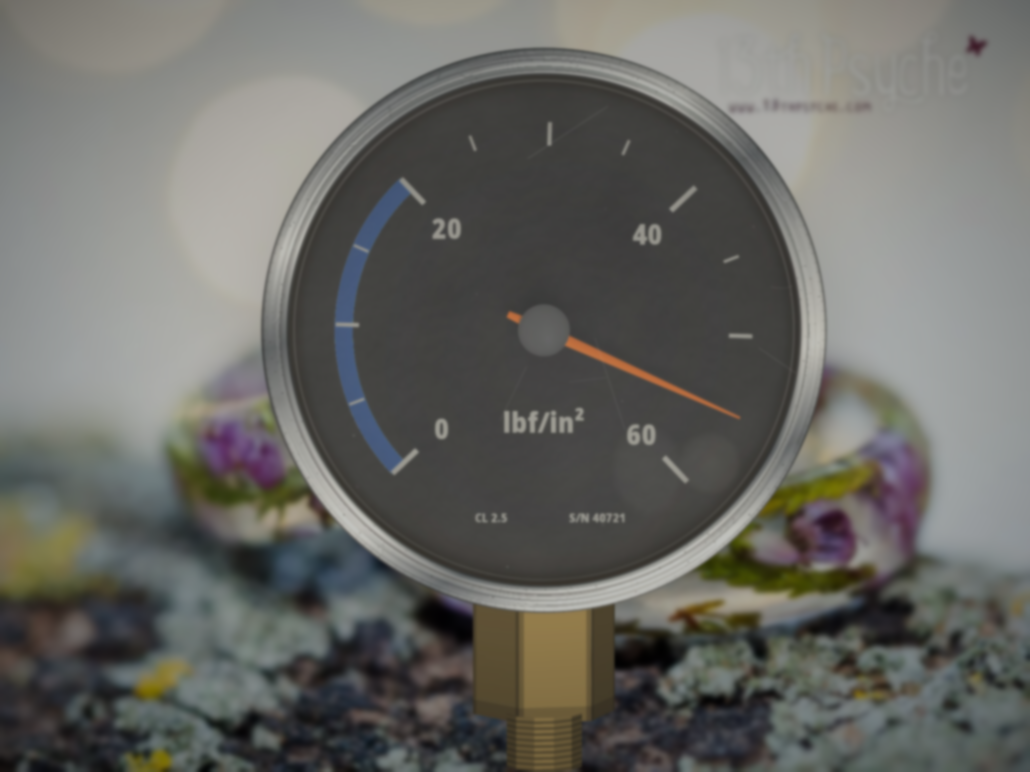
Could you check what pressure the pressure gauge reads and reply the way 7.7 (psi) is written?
55 (psi)
